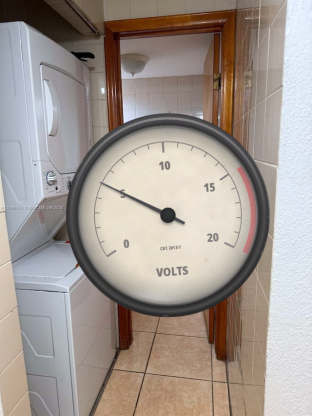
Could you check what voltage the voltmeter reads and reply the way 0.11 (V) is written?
5 (V)
